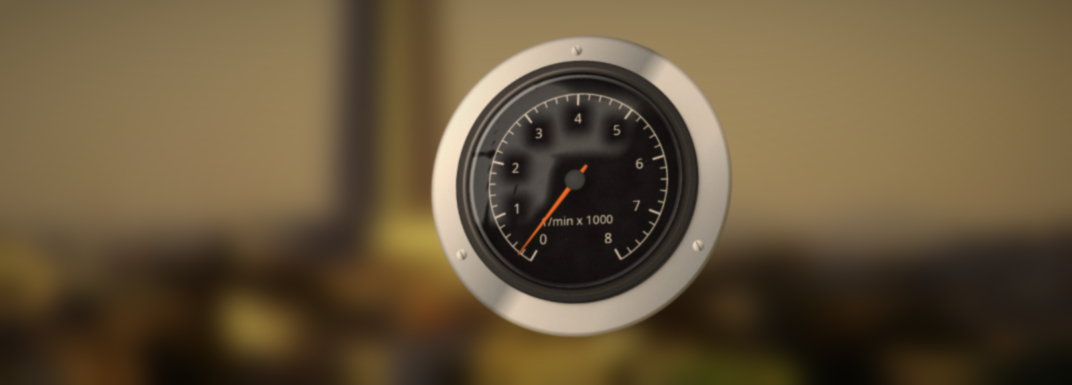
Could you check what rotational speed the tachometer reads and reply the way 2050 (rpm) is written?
200 (rpm)
